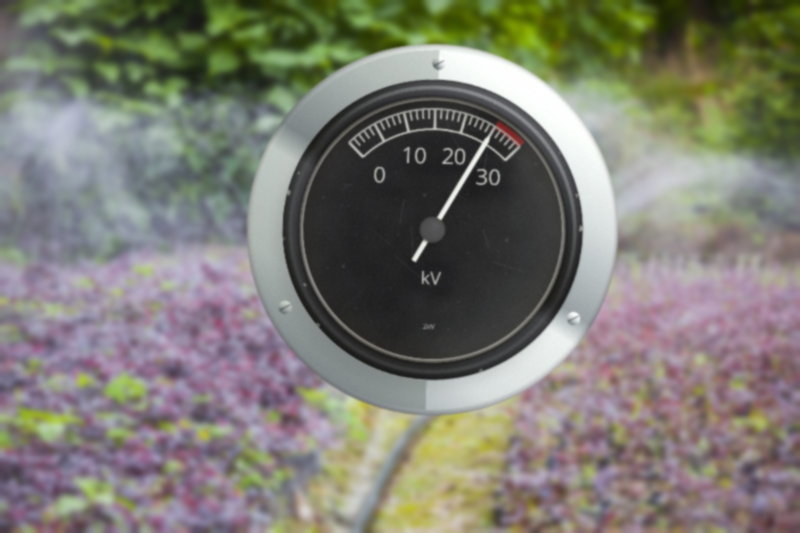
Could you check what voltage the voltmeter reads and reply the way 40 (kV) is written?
25 (kV)
